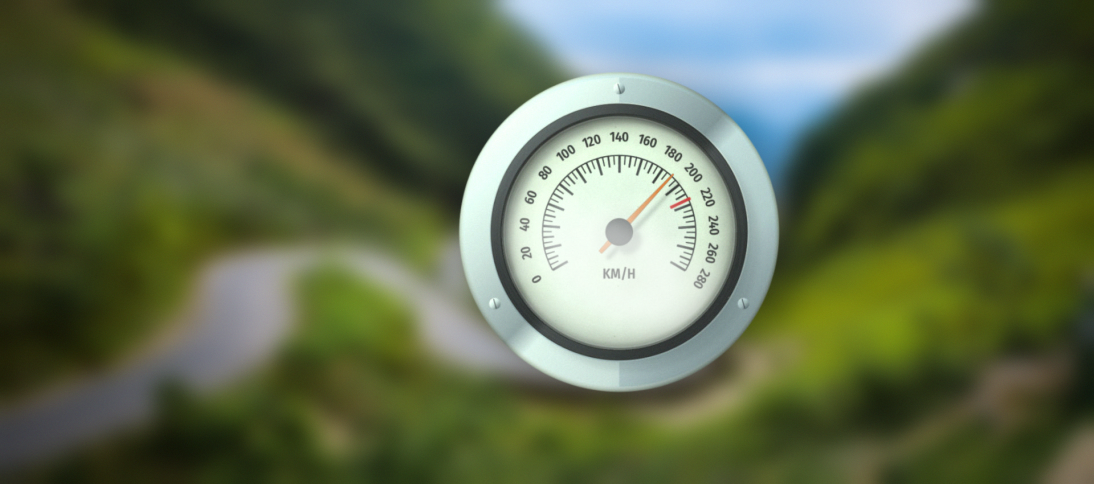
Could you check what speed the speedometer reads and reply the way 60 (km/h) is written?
190 (km/h)
